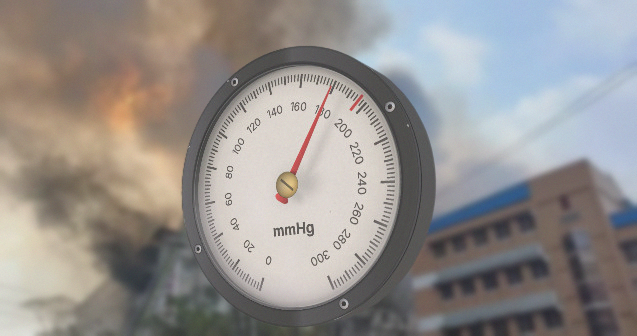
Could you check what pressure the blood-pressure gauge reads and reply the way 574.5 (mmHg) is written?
180 (mmHg)
